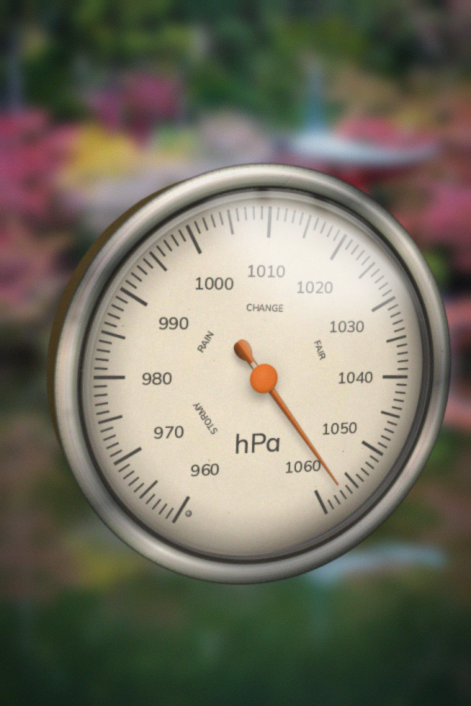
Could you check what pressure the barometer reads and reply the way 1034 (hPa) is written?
1057 (hPa)
